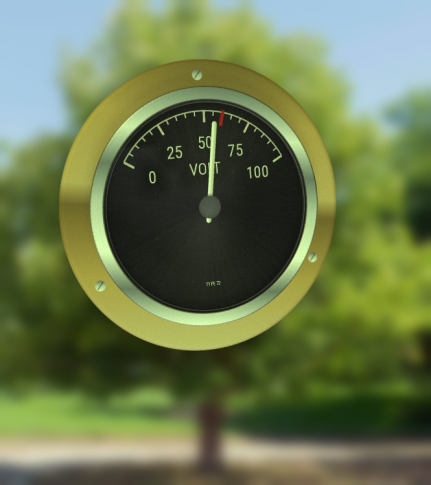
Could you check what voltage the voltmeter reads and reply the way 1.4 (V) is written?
55 (V)
